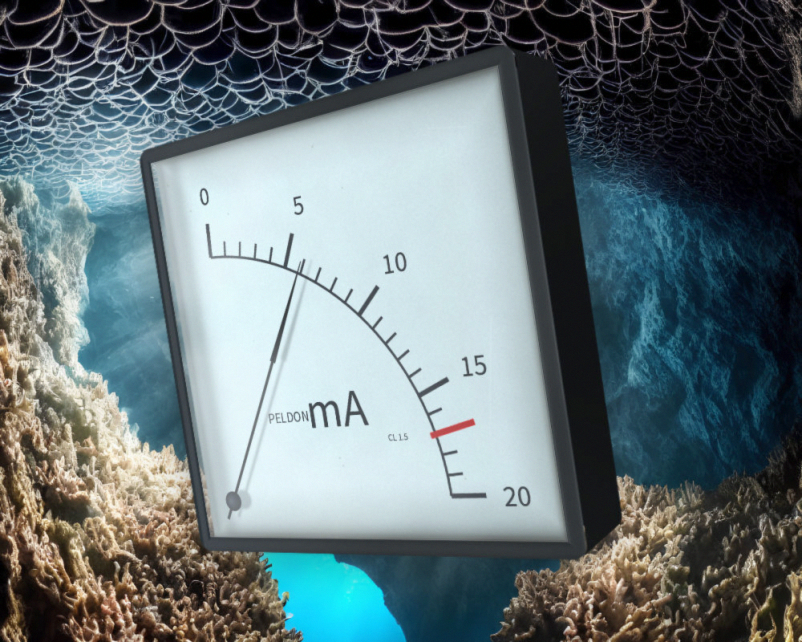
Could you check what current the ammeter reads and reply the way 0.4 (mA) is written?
6 (mA)
